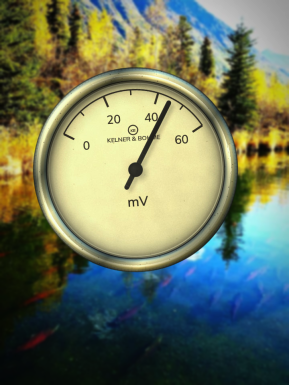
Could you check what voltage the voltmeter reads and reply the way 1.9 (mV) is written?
45 (mV)
